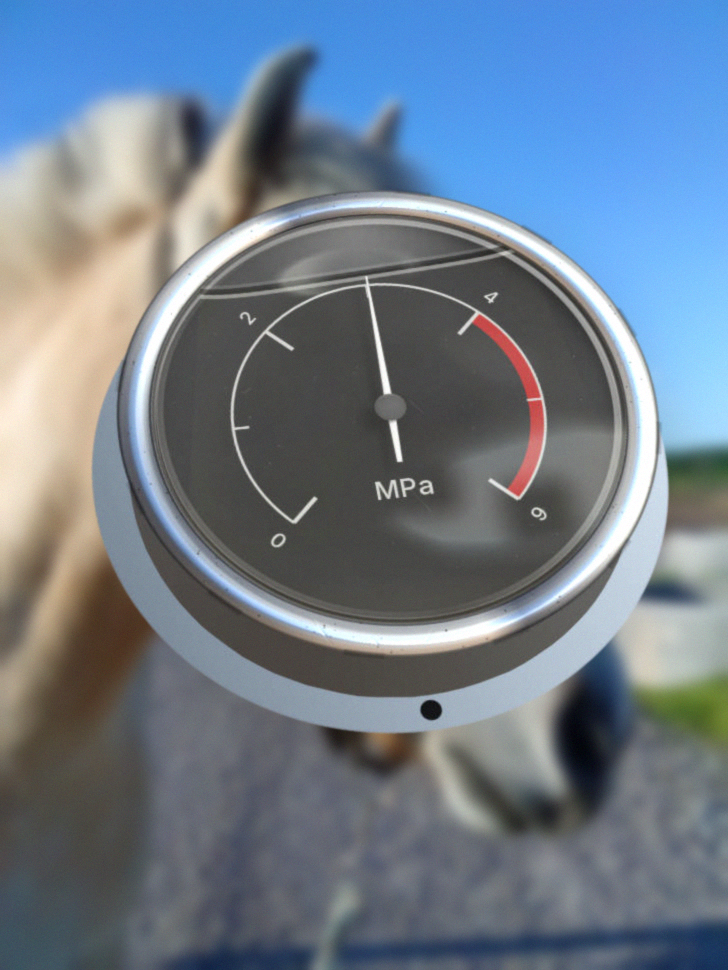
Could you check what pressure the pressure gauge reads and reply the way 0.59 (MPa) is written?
3 (MPa)
